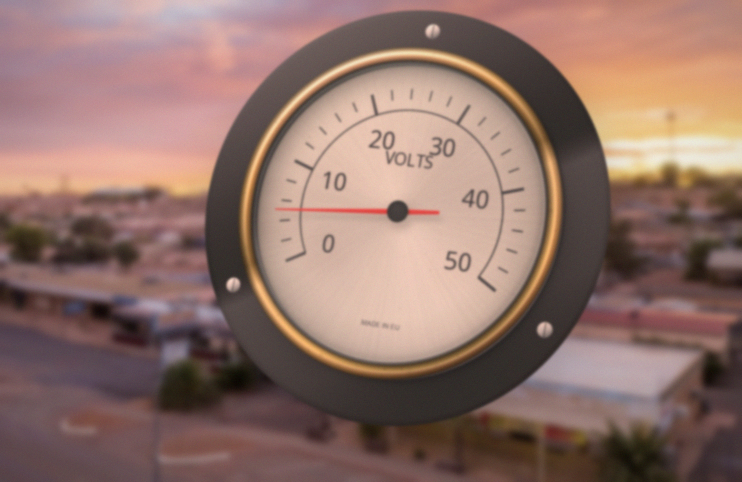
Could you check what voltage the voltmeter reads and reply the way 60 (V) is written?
5 (V)
